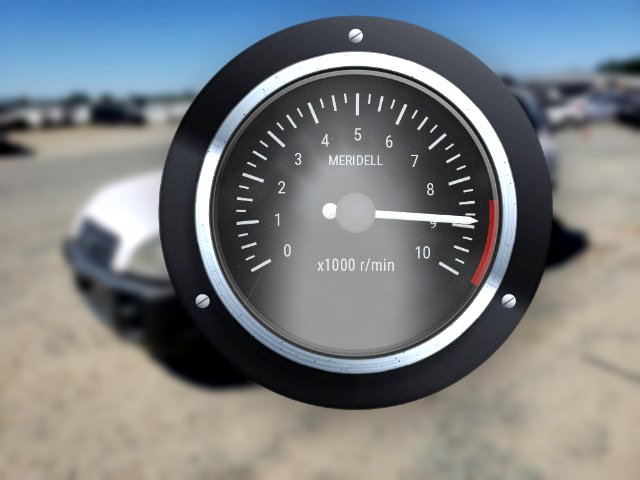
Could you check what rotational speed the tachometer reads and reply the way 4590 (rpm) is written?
8875 (rpm)
